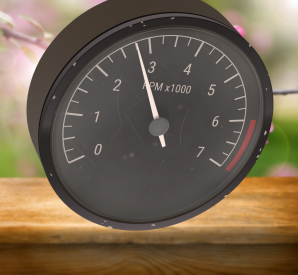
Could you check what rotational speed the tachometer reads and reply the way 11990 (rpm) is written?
2750 (rpm)
